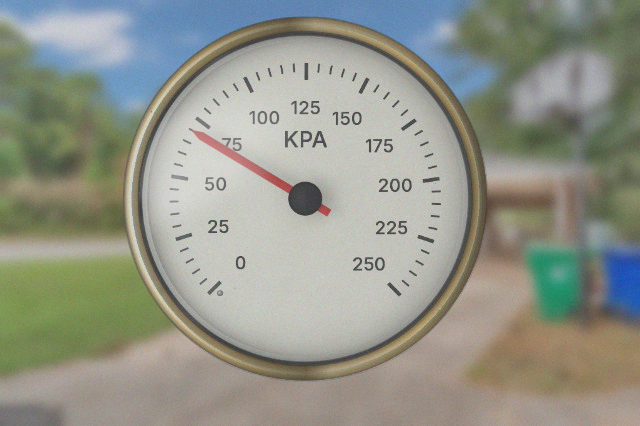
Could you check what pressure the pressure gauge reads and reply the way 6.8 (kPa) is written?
70 (kPa)
